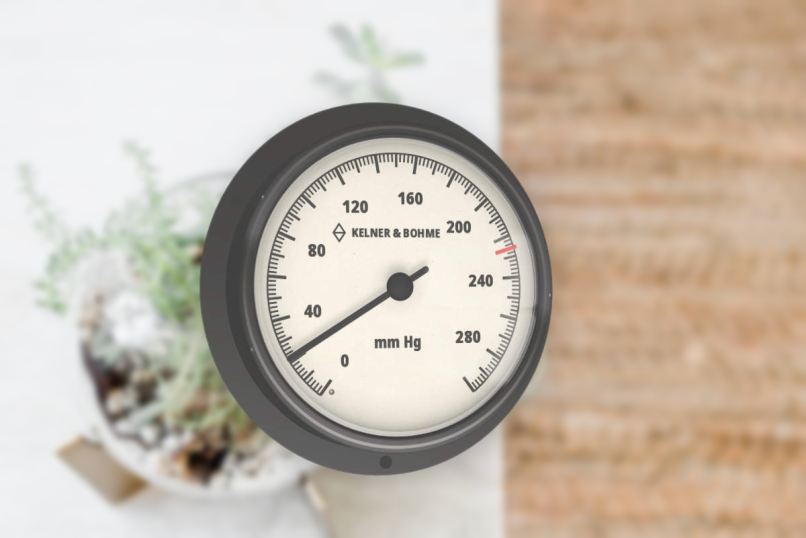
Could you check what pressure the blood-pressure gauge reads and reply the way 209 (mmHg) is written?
22 (mmHg)
